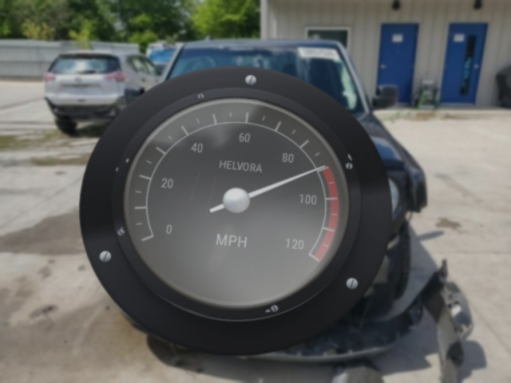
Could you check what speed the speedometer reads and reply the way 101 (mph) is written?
90 (mph)
